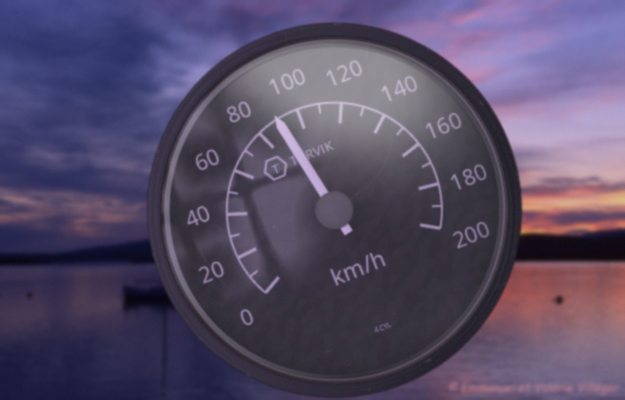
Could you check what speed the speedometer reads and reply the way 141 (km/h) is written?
90 (km/h)
